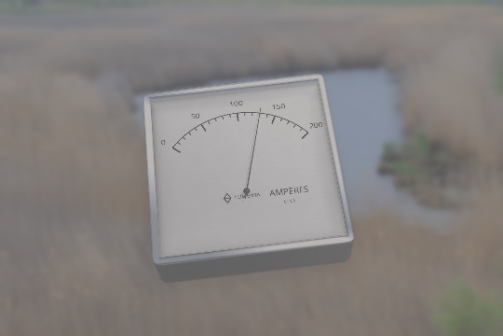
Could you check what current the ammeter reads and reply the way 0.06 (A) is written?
130 (A)
